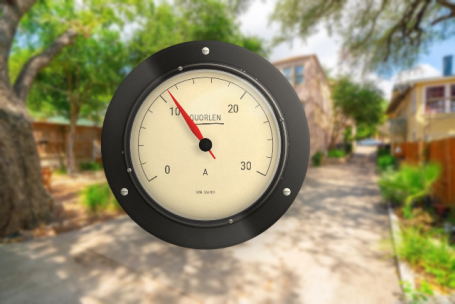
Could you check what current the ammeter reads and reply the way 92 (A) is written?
11 (A)
